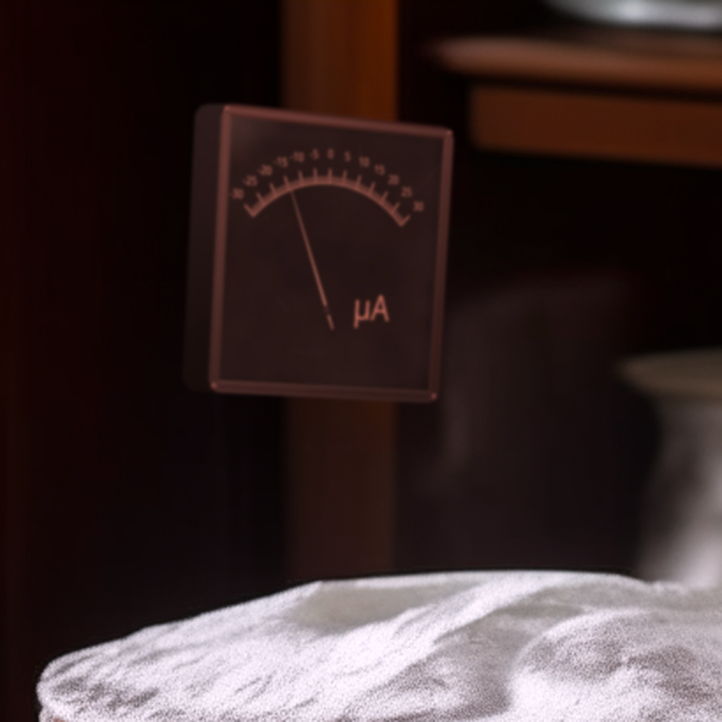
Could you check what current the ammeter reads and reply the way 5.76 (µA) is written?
-15 (µA)
